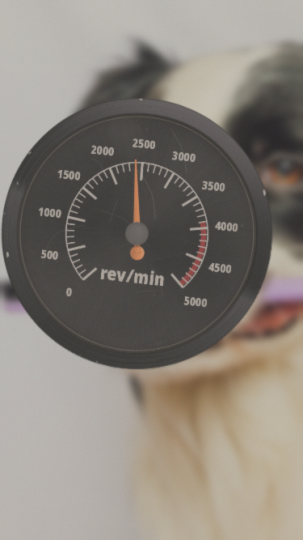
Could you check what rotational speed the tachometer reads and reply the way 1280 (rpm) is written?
2400 (rpm)
